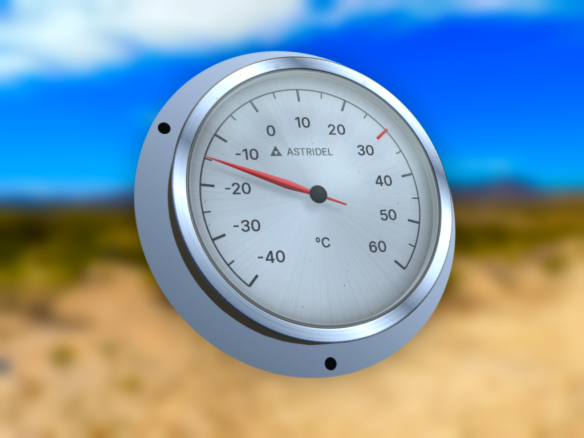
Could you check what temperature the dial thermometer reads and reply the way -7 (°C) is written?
-15 (°C)
